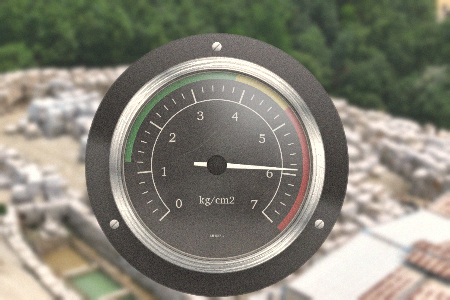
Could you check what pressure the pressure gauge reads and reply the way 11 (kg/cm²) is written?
5.9 (kg/cm²)
